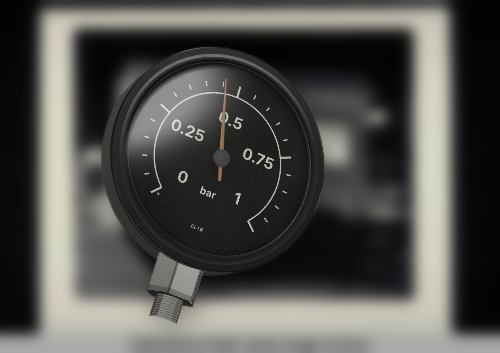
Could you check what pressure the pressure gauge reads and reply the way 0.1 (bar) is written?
0.45 (bar)
